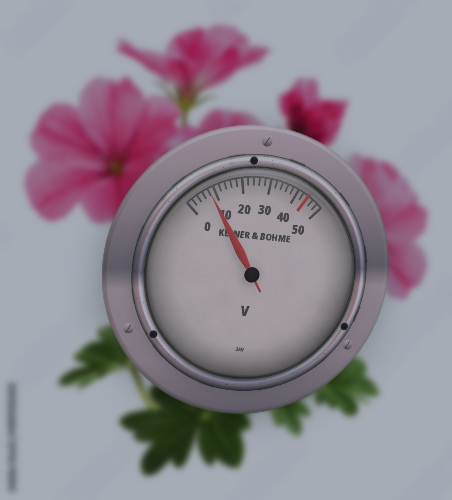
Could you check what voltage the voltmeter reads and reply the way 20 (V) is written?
8 (V)
